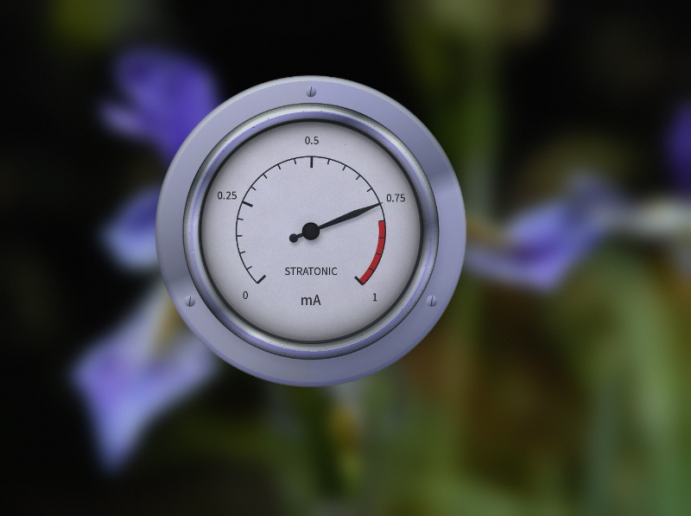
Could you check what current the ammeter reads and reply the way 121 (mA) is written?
0.75 (mA)
